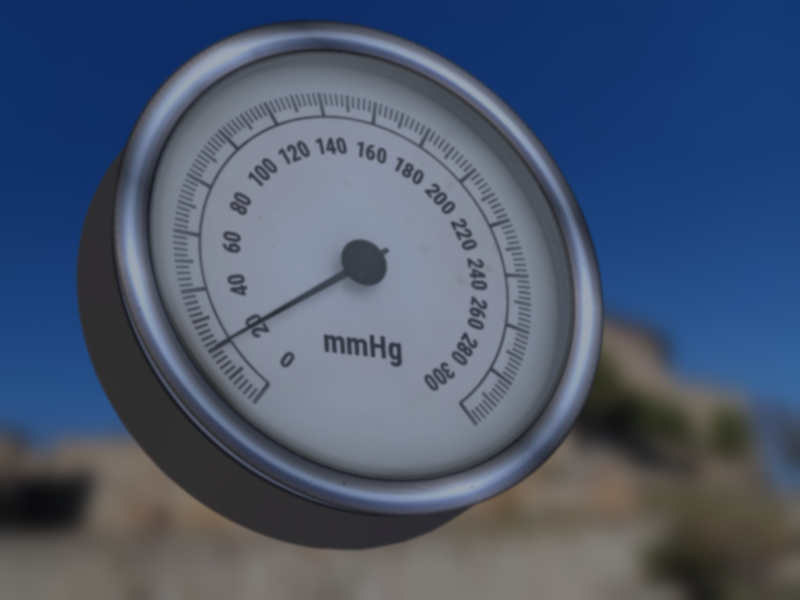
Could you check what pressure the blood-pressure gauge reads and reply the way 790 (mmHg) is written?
20 (mmHg)
